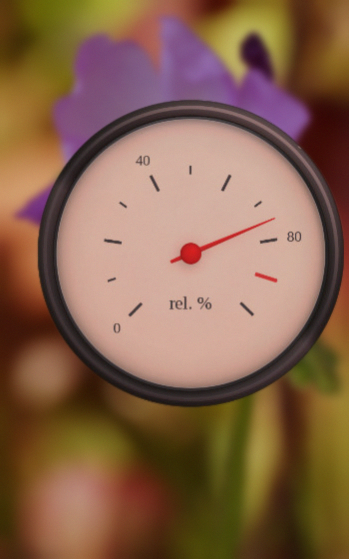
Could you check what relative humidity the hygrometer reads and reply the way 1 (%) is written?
75 (%)
